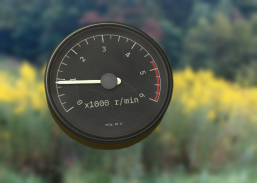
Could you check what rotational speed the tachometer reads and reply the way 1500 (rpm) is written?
875 (rpm)
